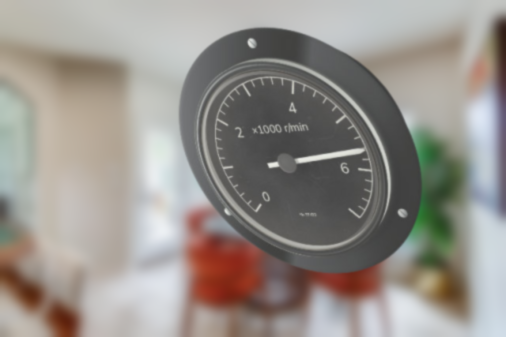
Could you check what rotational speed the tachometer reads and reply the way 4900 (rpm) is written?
5600 (rpm)
